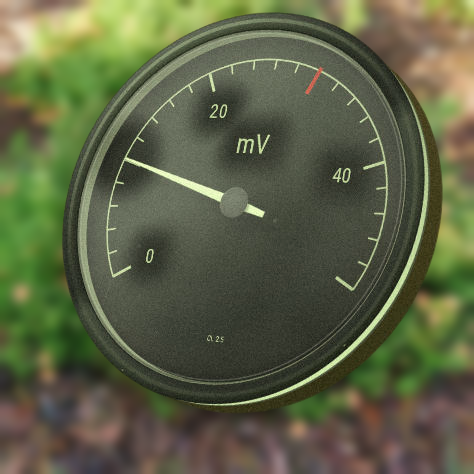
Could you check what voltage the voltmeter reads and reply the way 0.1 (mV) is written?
10 (mV)
